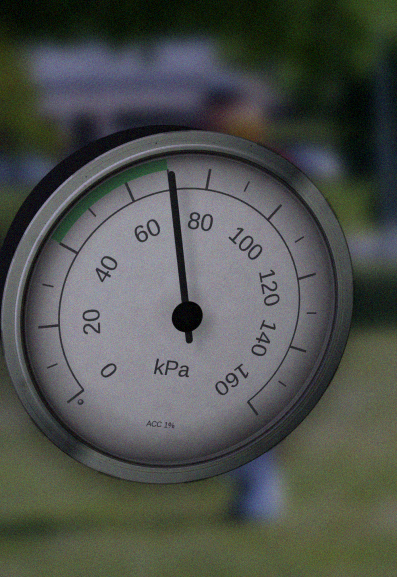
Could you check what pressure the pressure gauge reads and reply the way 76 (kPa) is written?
70 (kPa)
